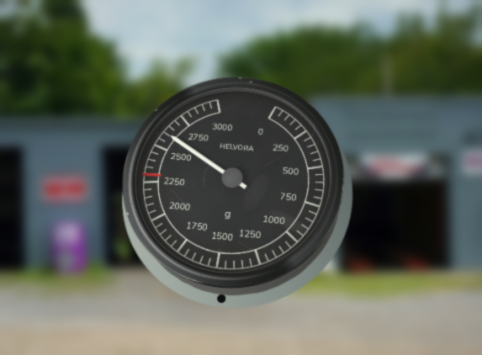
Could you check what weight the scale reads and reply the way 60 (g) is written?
2600 (g)
